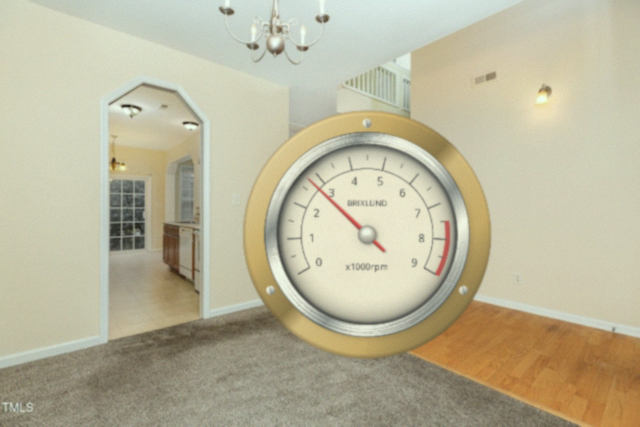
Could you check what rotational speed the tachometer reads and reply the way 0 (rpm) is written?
2750 (rpm)
